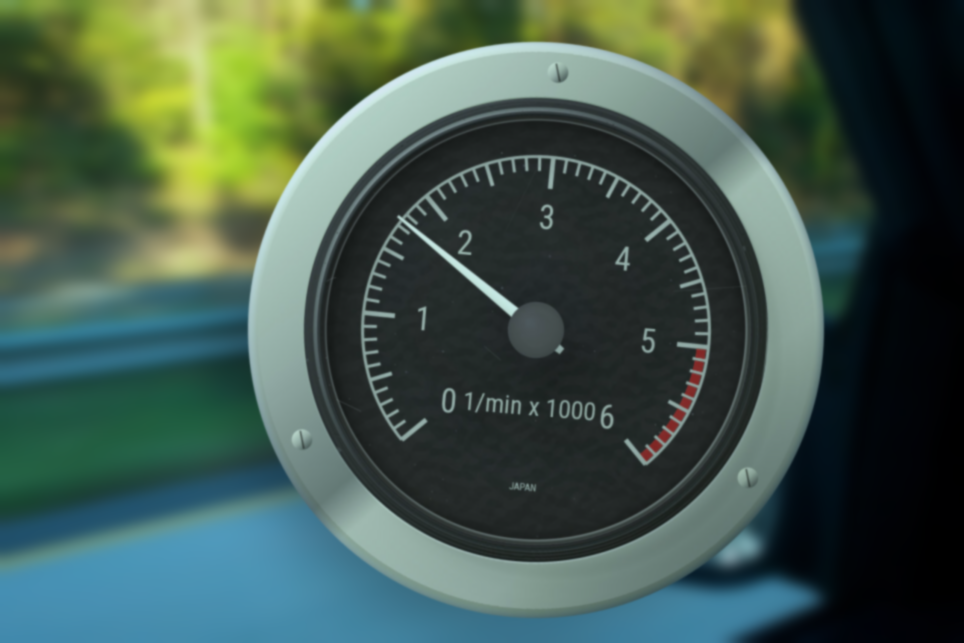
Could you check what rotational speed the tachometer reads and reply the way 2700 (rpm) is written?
1750 (rpm)
